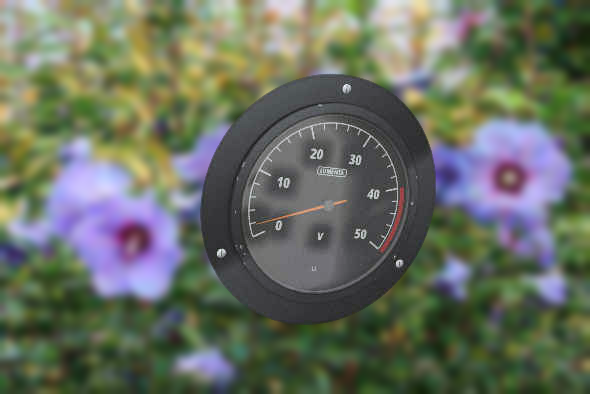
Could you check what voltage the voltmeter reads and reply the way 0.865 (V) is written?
2 (V)
